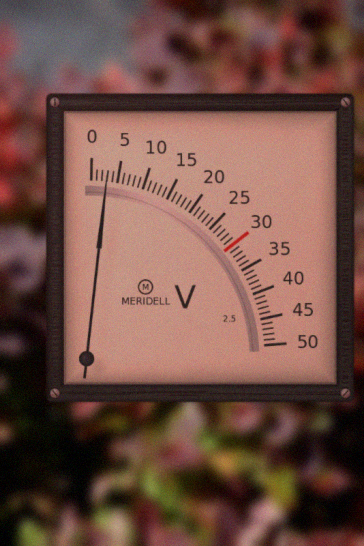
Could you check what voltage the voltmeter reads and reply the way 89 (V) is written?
3 (V)
